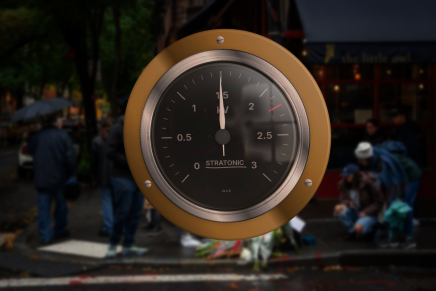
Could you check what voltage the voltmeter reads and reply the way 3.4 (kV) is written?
1.5 (kV)
